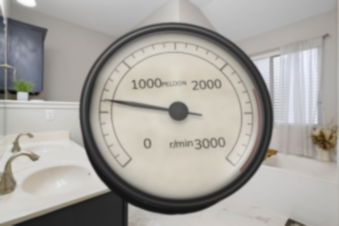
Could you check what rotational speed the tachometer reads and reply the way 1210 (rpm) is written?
600 (rpm)
